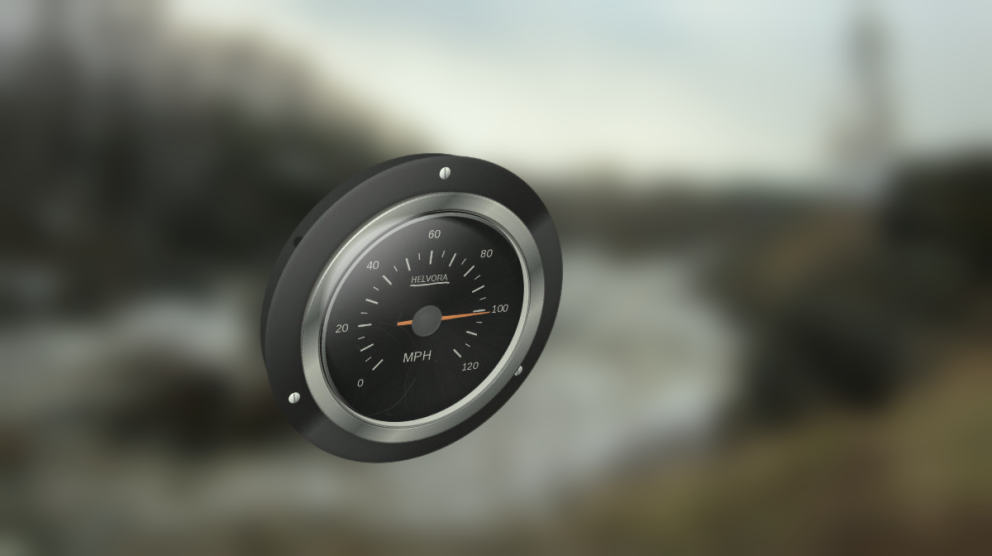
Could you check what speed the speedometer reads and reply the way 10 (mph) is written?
100 (mph)
